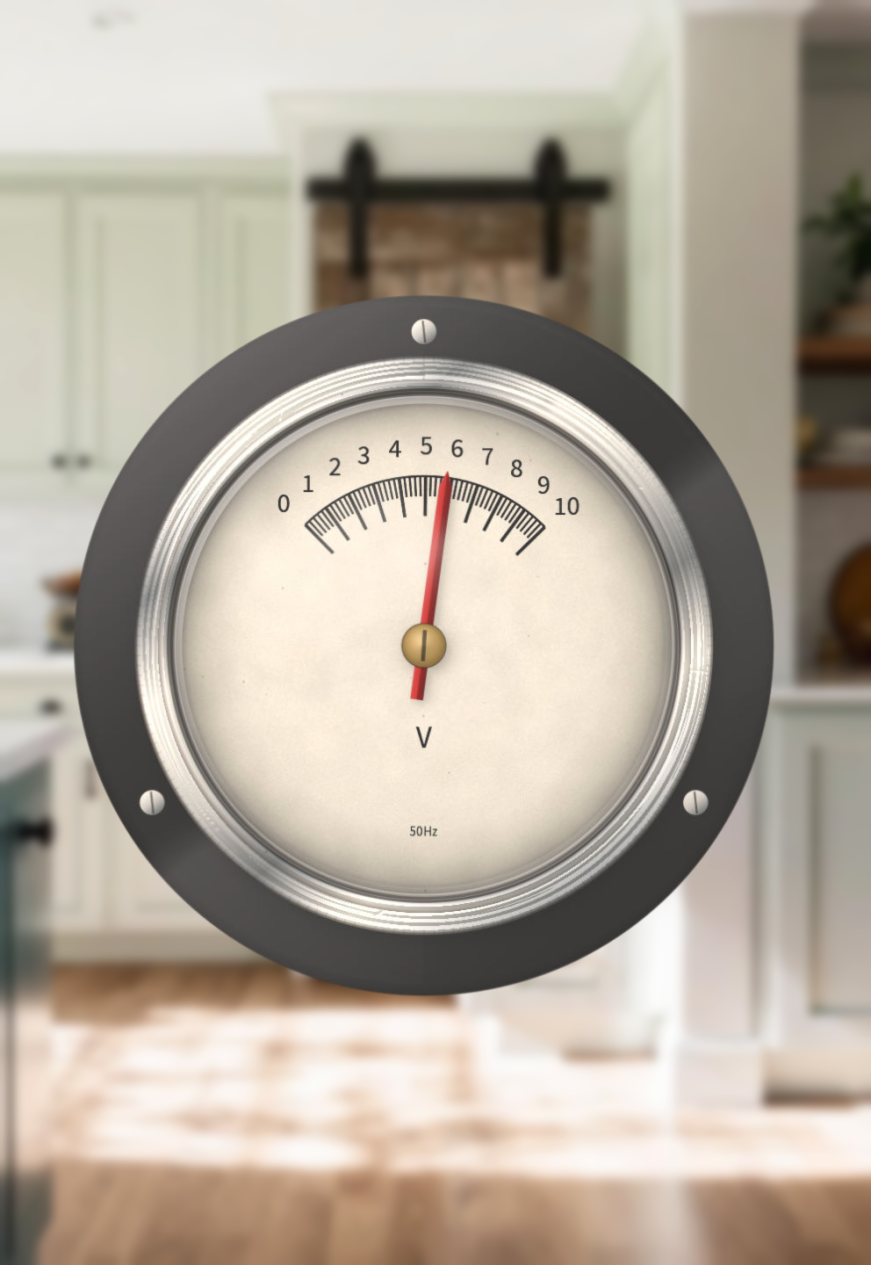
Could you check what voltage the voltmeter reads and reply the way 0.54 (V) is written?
5.8 (V)
